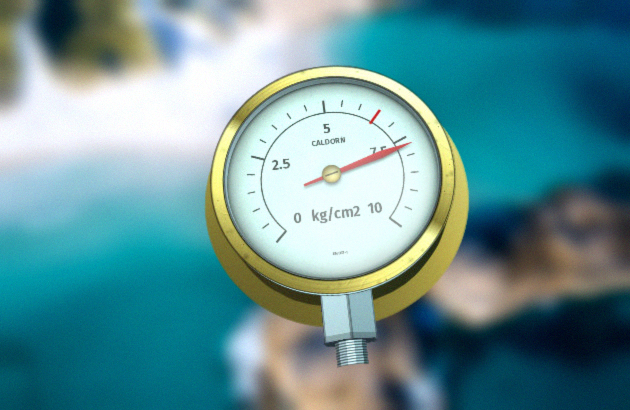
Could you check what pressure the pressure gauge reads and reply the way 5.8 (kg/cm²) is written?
7.75 (kg/cm²)
